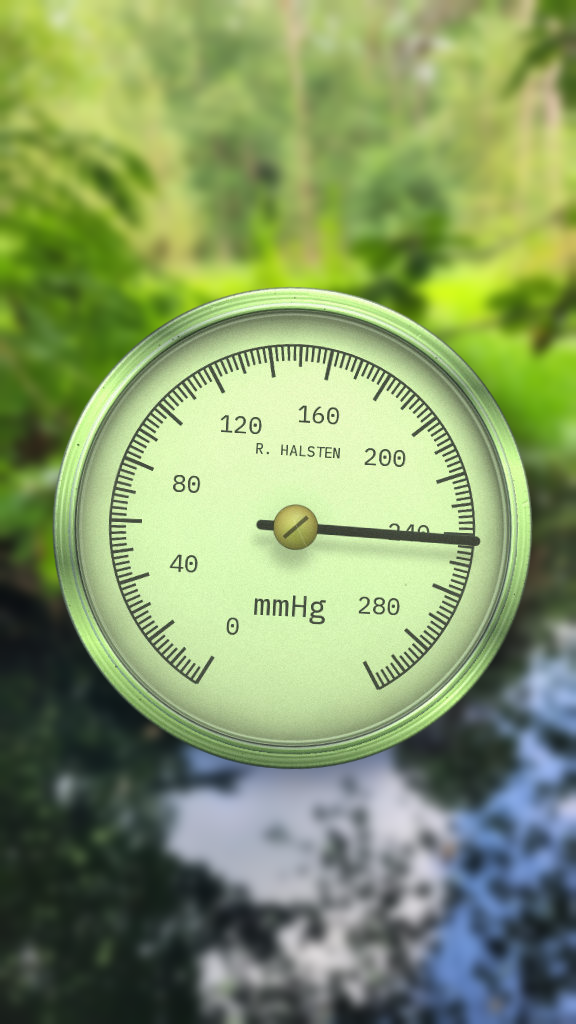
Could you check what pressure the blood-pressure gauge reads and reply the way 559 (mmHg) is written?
242 (mmHg)
